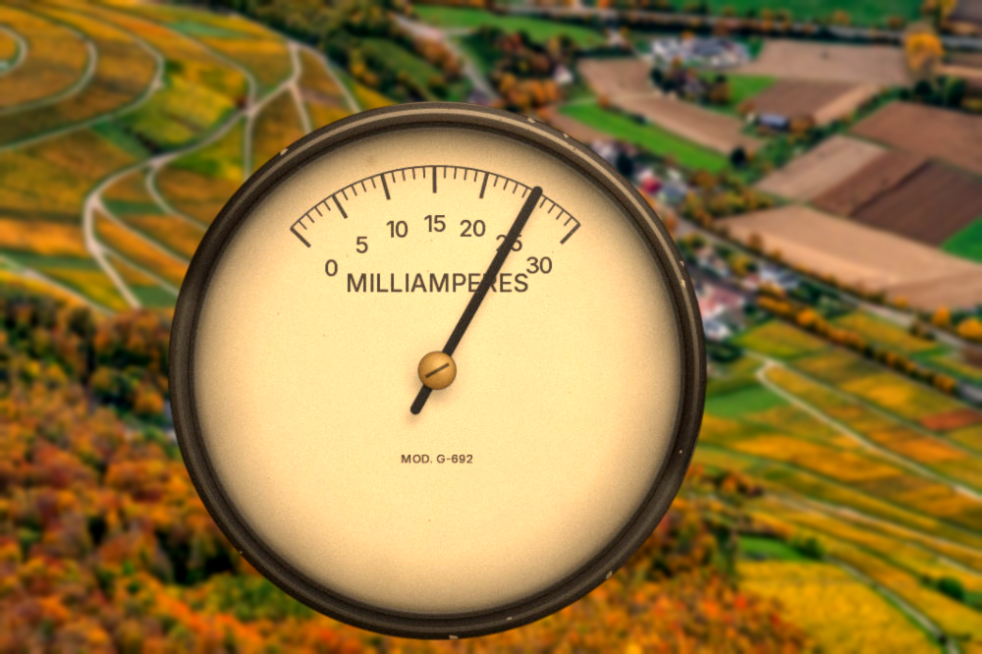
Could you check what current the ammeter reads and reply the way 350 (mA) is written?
25 (mA)
